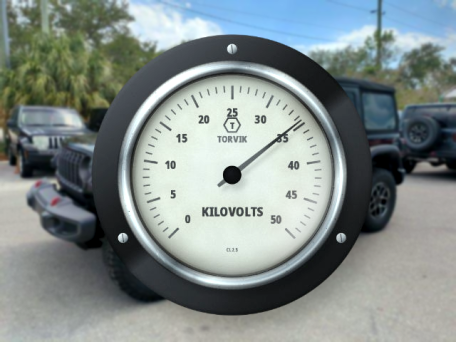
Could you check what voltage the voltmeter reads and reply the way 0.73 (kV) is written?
34.5 (kV)
